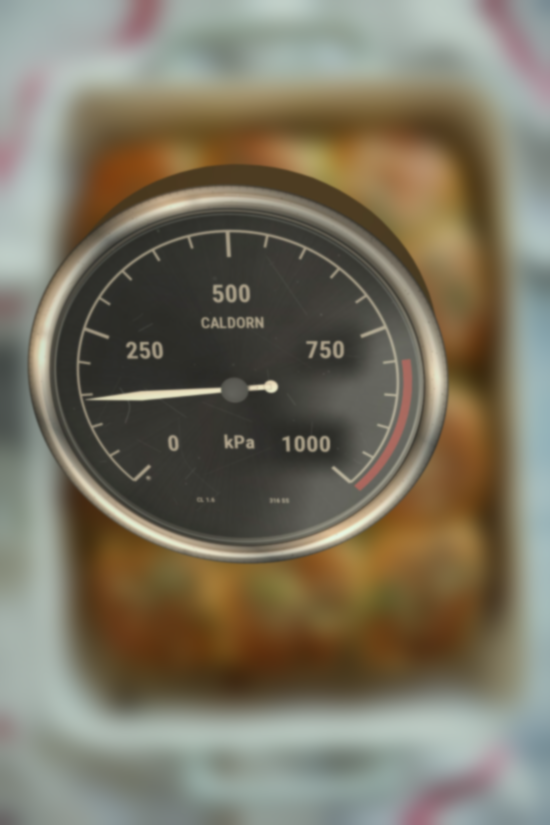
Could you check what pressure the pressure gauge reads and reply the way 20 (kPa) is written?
150 (kPa)
